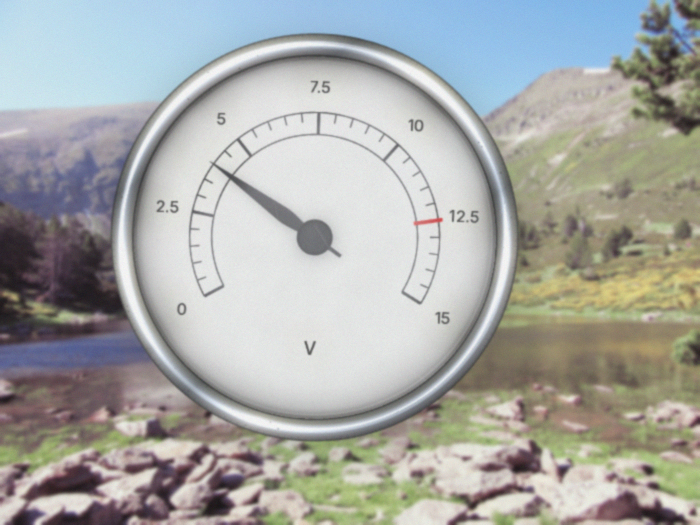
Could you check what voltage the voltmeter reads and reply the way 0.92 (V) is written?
4 (V)
